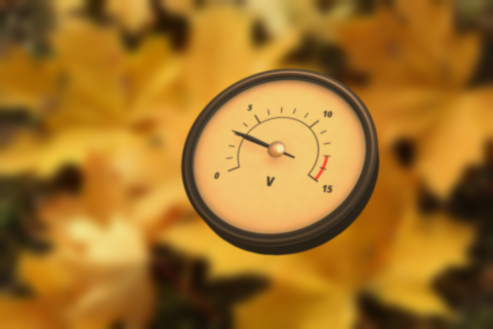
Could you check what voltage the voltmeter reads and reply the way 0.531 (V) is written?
3 (V)
